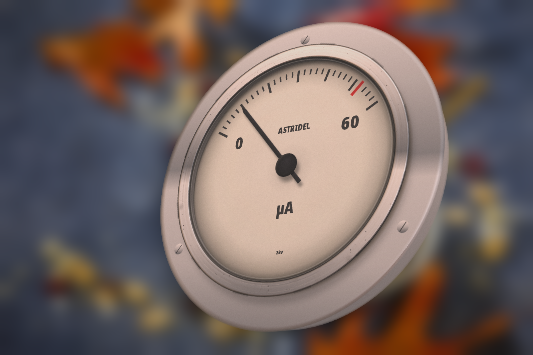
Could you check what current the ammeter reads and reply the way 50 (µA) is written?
10 (µA)
